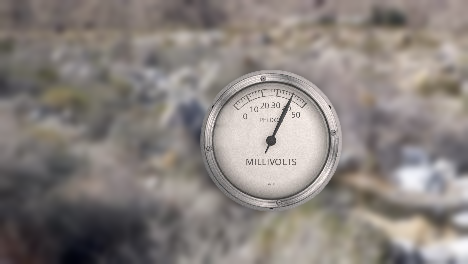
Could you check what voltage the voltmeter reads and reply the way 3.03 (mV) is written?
40 (mV)
